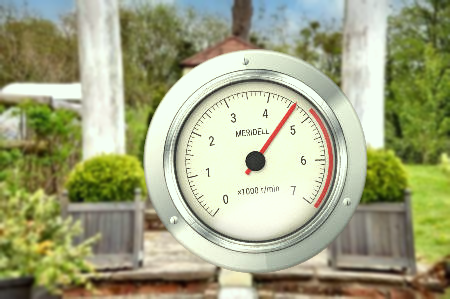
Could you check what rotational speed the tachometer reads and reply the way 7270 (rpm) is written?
4600 (rpm)
